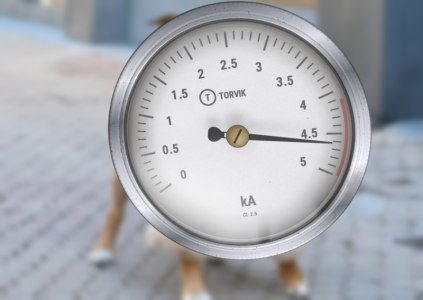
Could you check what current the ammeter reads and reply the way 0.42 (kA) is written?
4.6 (kA)
